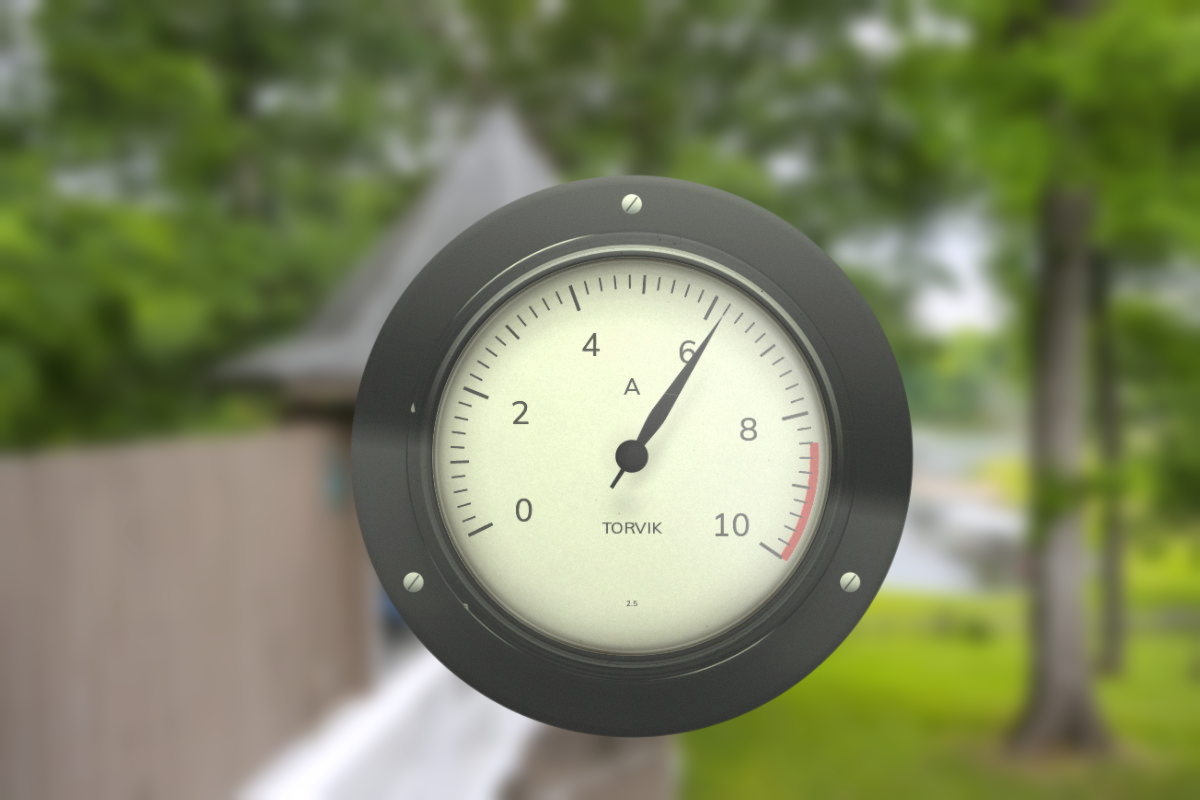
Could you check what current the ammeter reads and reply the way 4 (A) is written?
6.2 (A)
